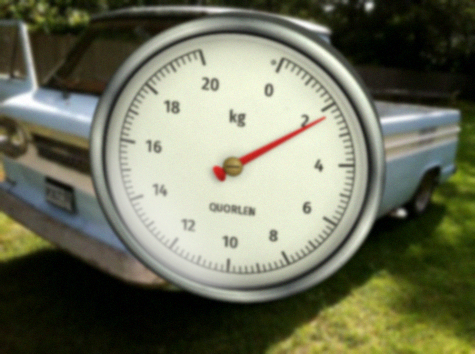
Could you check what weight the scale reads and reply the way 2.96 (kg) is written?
2.2 (kg)
